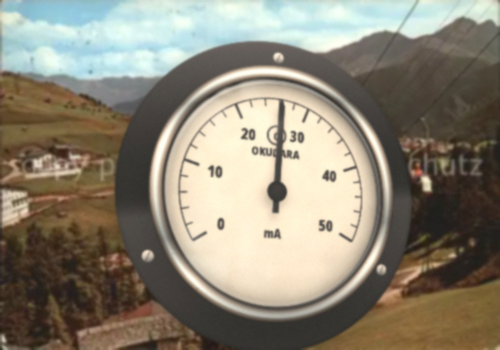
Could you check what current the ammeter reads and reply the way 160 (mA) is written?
26 (mA)
